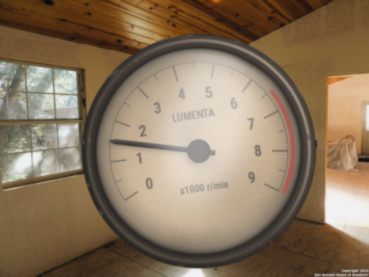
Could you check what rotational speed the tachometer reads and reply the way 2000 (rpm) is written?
1500 (rpm)
